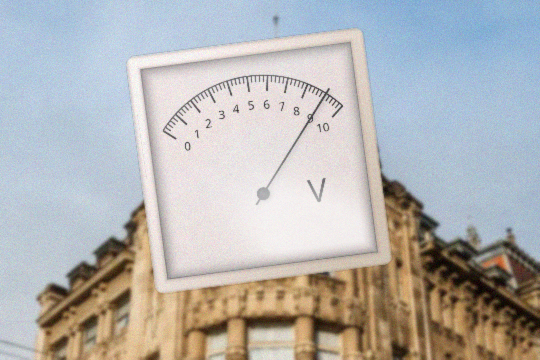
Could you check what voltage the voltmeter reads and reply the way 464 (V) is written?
9 (V)
